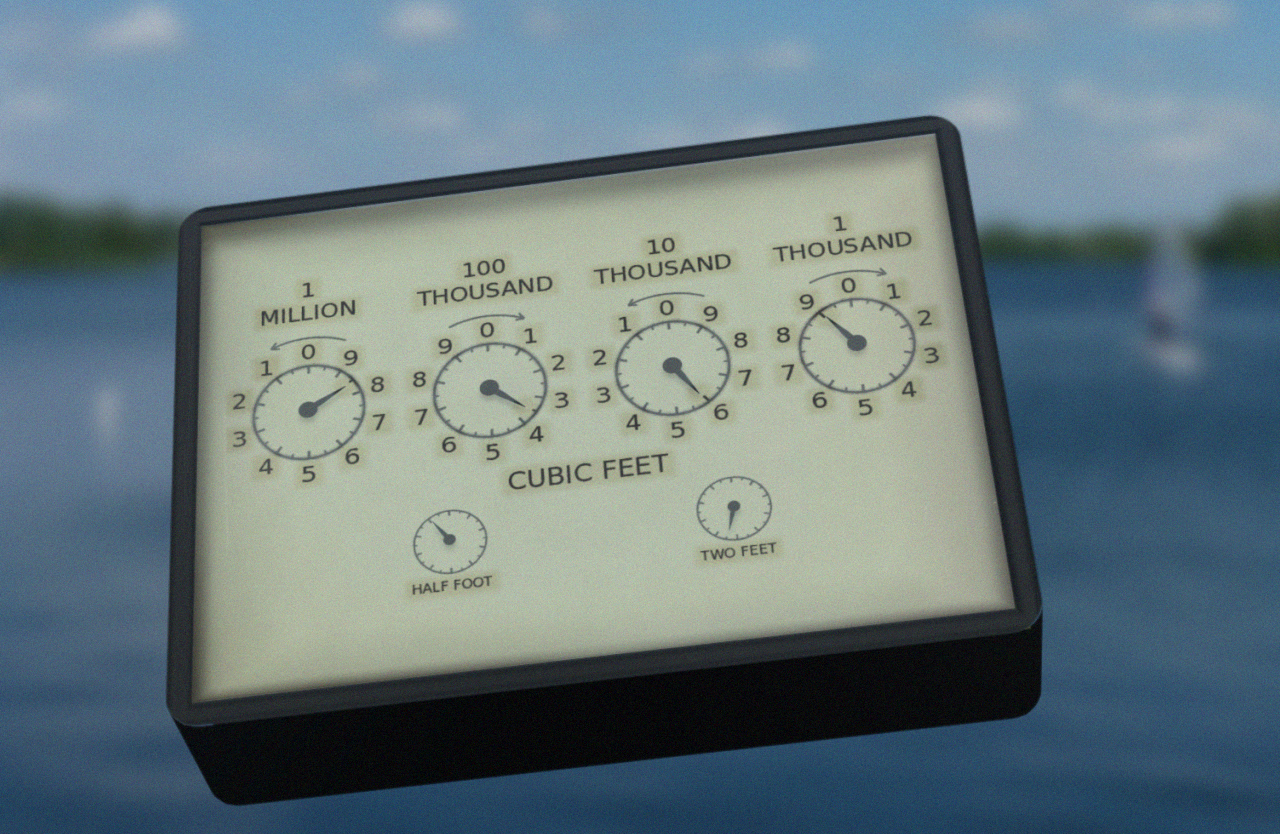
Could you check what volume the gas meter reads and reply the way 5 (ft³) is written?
835900 (ft³)
